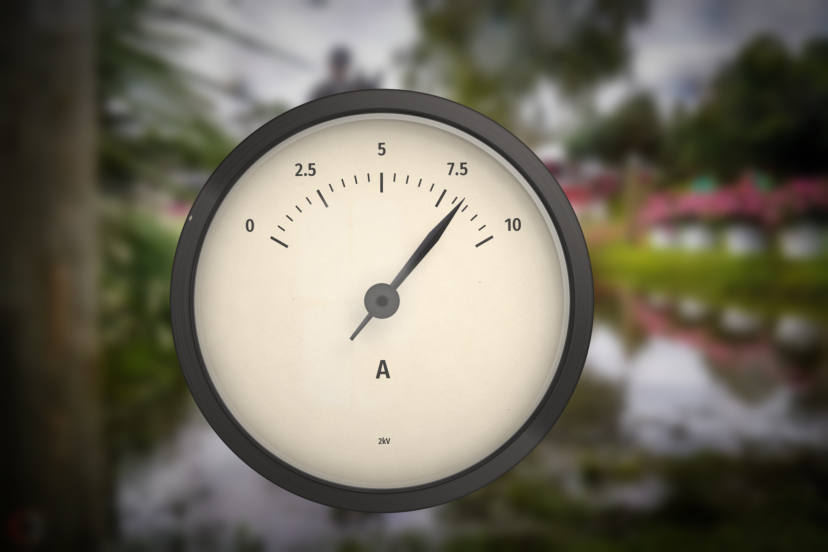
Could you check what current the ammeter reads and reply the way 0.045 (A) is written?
8.25 (A)
